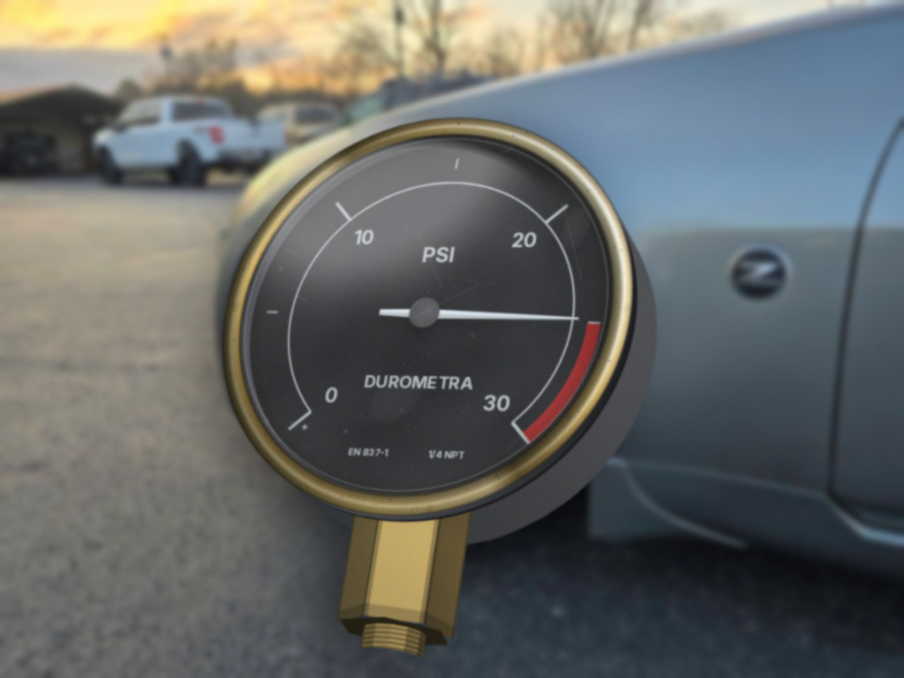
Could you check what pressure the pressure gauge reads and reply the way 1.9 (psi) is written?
25 (psi)
